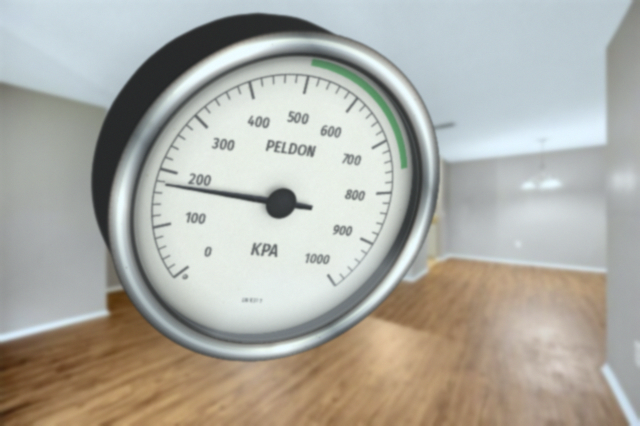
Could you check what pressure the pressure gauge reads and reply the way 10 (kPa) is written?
180 (kPa)
